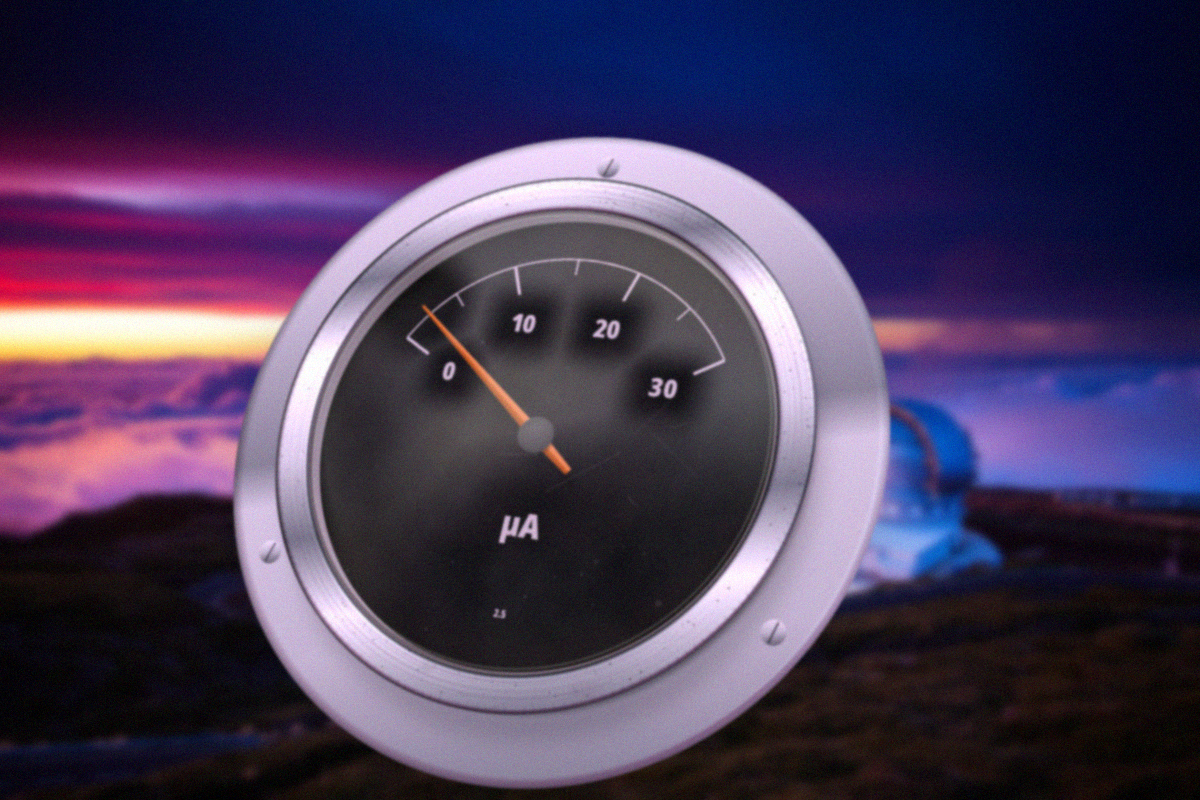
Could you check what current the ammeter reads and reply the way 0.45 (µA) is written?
2.5 (µA)
